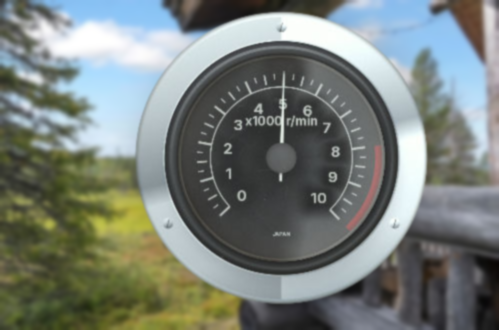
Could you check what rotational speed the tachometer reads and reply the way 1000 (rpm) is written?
5000 (rpm)
